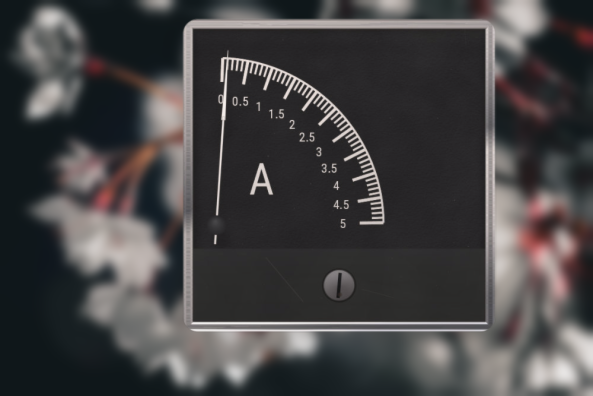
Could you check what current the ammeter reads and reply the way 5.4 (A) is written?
0.1 (A)
